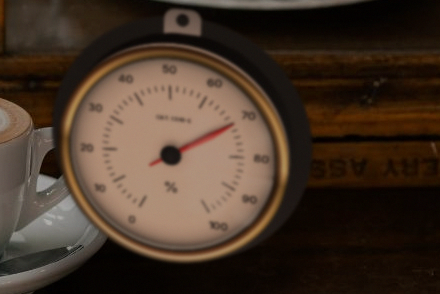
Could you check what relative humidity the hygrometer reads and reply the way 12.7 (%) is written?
70 (%)
